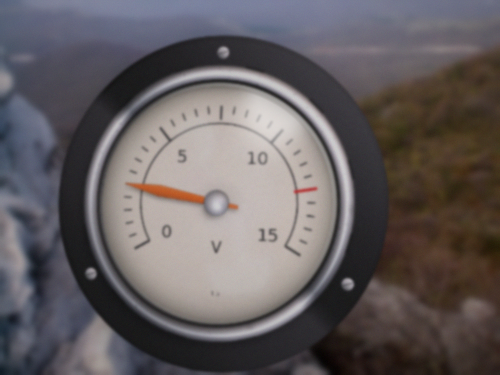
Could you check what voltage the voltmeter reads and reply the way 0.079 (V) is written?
2.5 (V)
